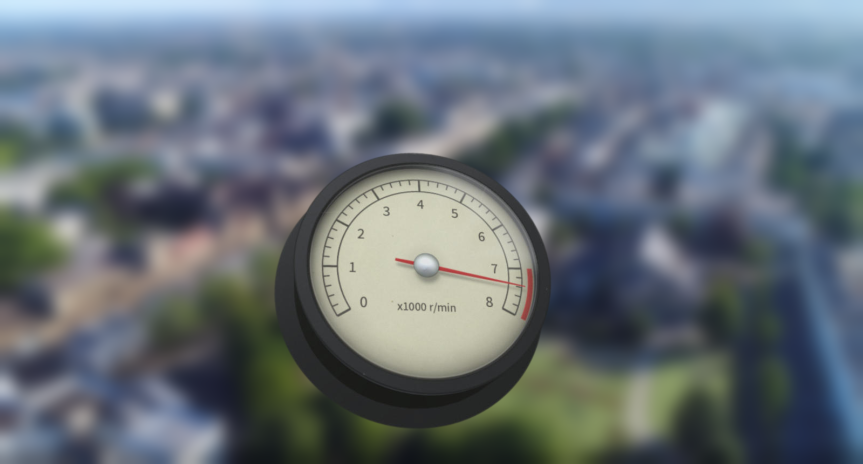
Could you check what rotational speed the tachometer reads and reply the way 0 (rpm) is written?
7400 (rpm)
